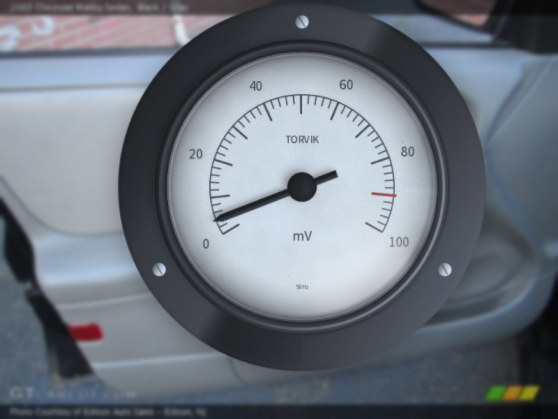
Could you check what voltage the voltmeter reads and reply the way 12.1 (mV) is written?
4 (mV)
